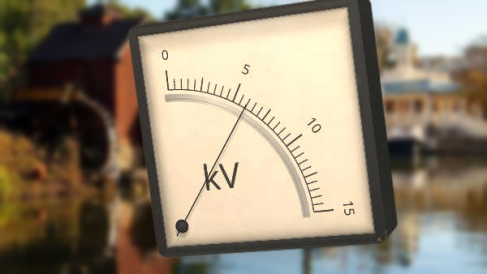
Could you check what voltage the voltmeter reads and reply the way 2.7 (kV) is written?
6 (kV)
